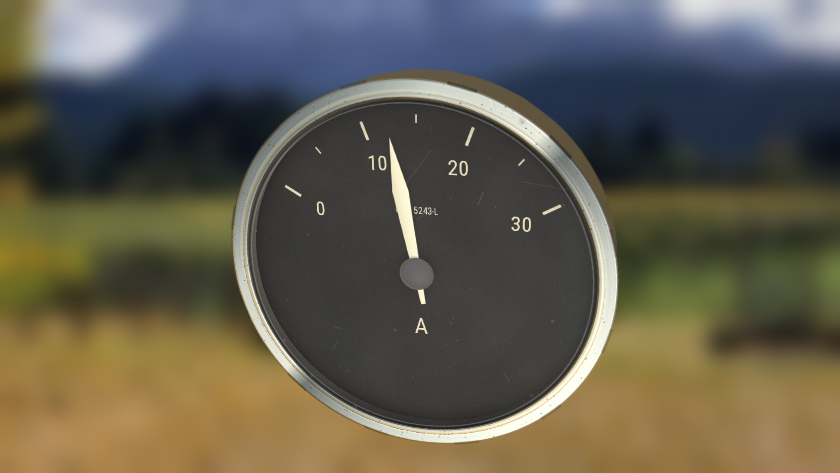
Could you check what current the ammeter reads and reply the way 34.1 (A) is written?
12.5 (A)
